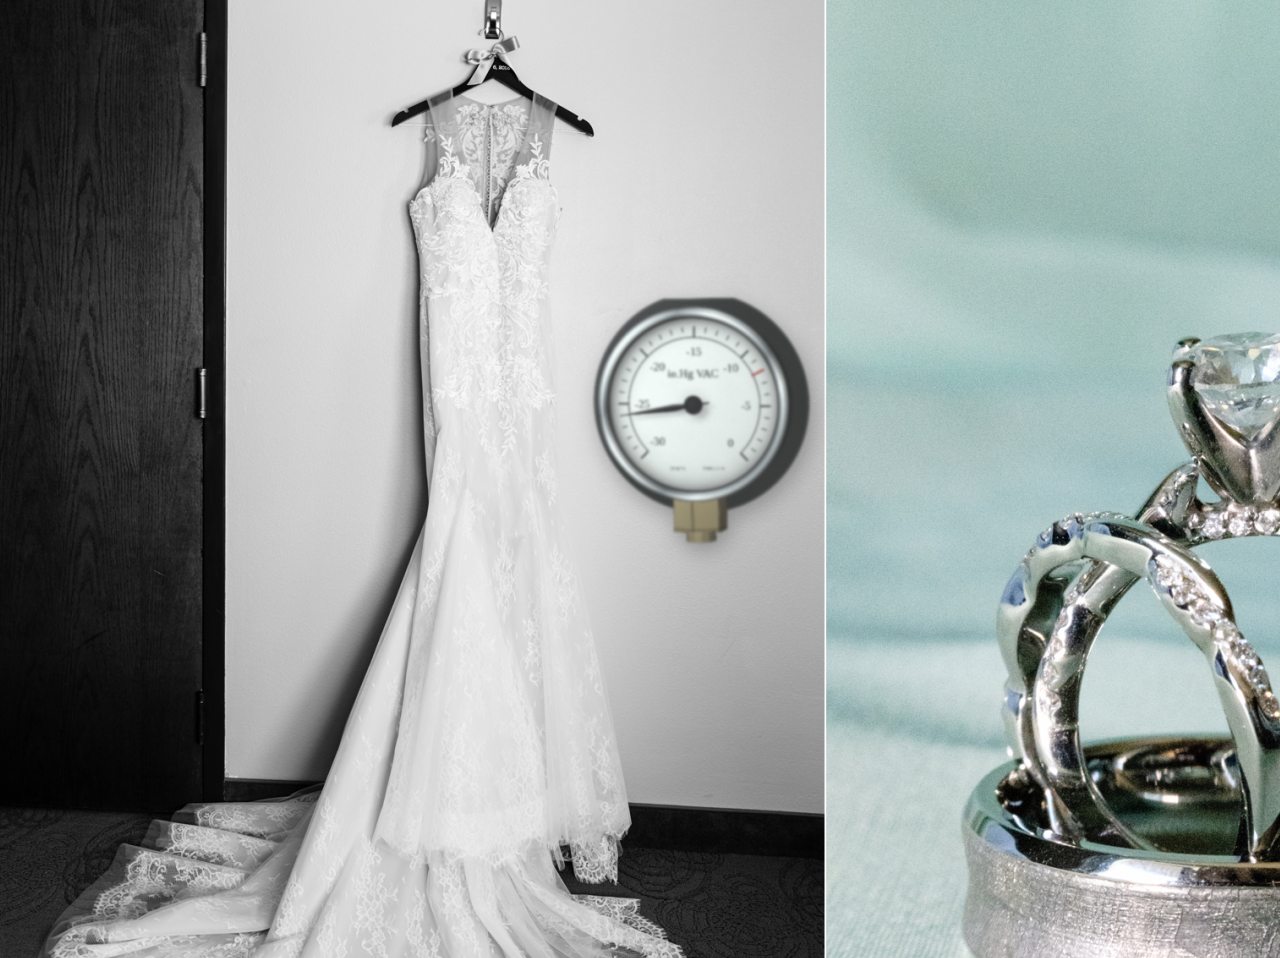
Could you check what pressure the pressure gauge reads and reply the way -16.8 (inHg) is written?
-26 (inHg)
